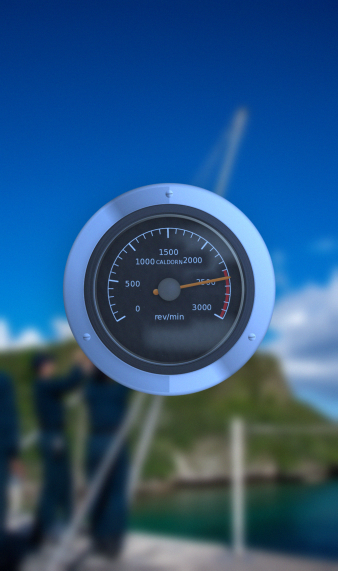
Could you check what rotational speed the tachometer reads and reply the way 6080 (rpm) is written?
2500 (rpm)
